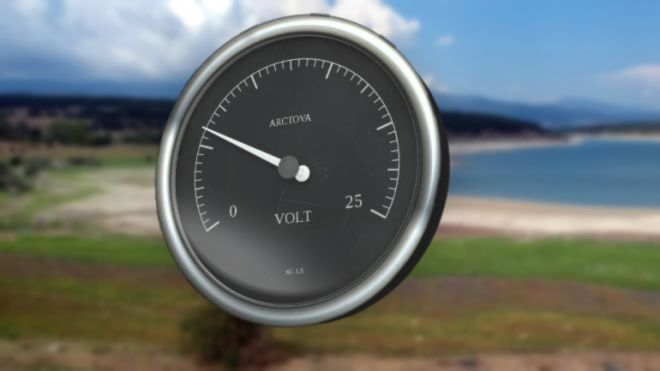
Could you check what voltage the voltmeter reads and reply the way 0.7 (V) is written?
6 (V)
